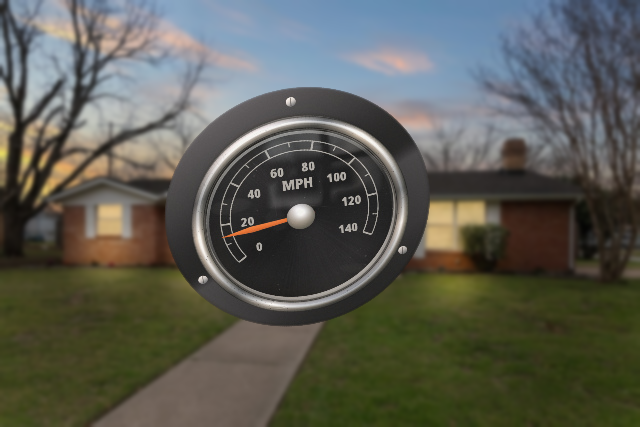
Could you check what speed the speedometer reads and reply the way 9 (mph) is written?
15 (mph)
